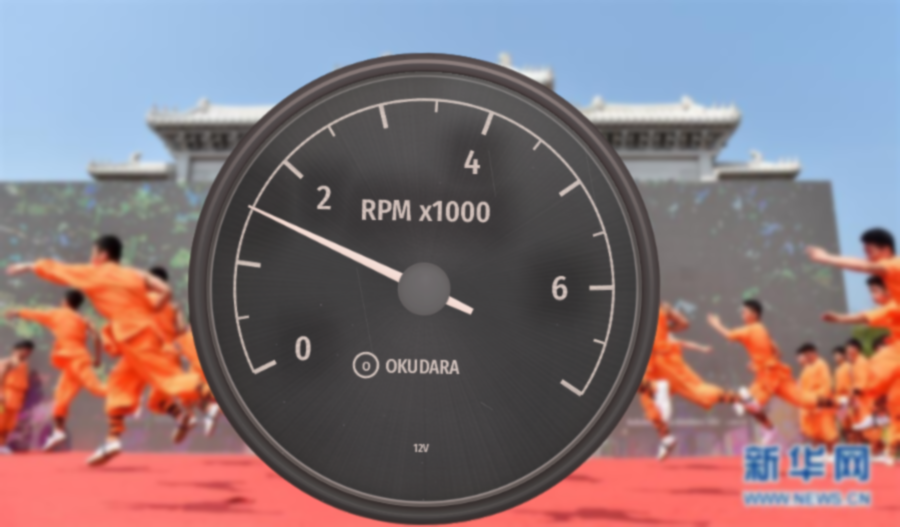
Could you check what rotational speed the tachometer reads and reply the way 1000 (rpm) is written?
1500 (rpm)
